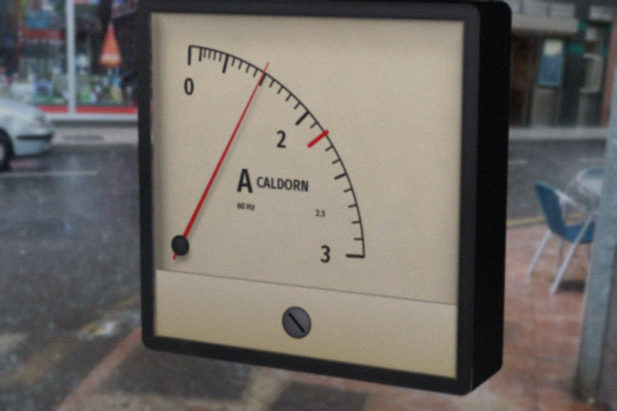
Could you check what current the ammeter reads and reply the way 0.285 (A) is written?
1.5 (A)
